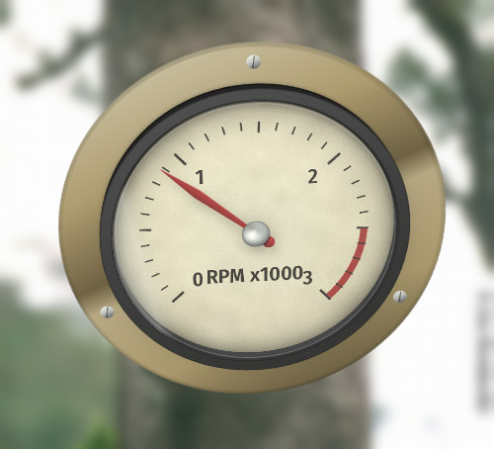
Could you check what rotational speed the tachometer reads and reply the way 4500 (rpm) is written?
900 (rpm)
